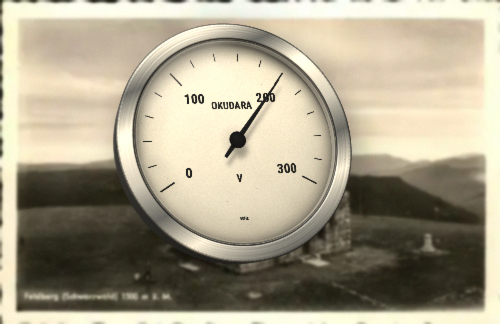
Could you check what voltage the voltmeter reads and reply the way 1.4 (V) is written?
200 (V)
